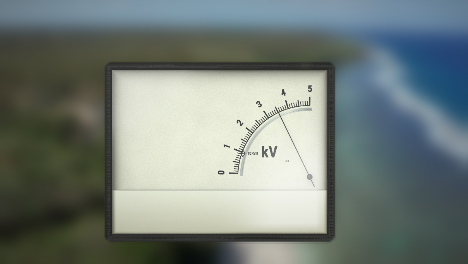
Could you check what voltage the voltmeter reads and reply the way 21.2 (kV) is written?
3.5 (kV)
